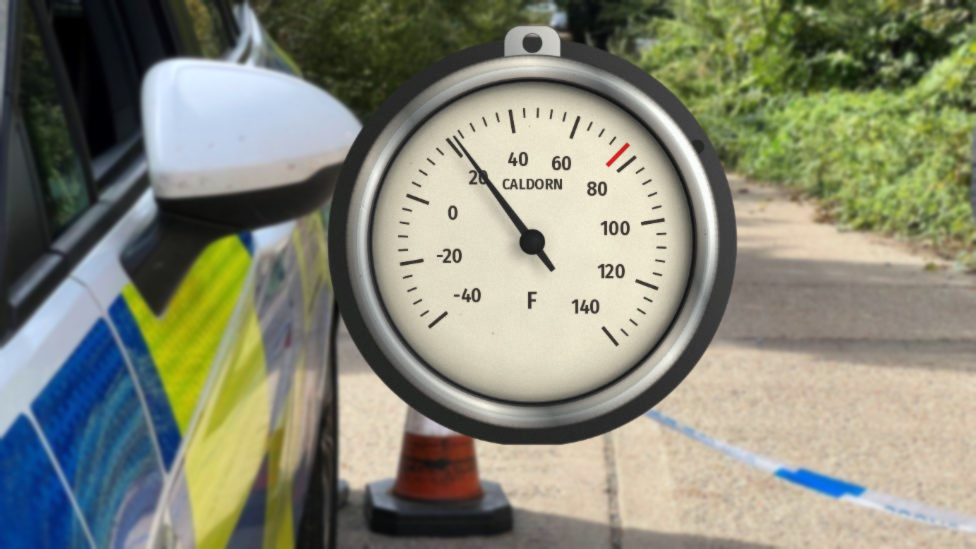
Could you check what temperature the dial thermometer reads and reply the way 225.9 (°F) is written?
22 (°F)
